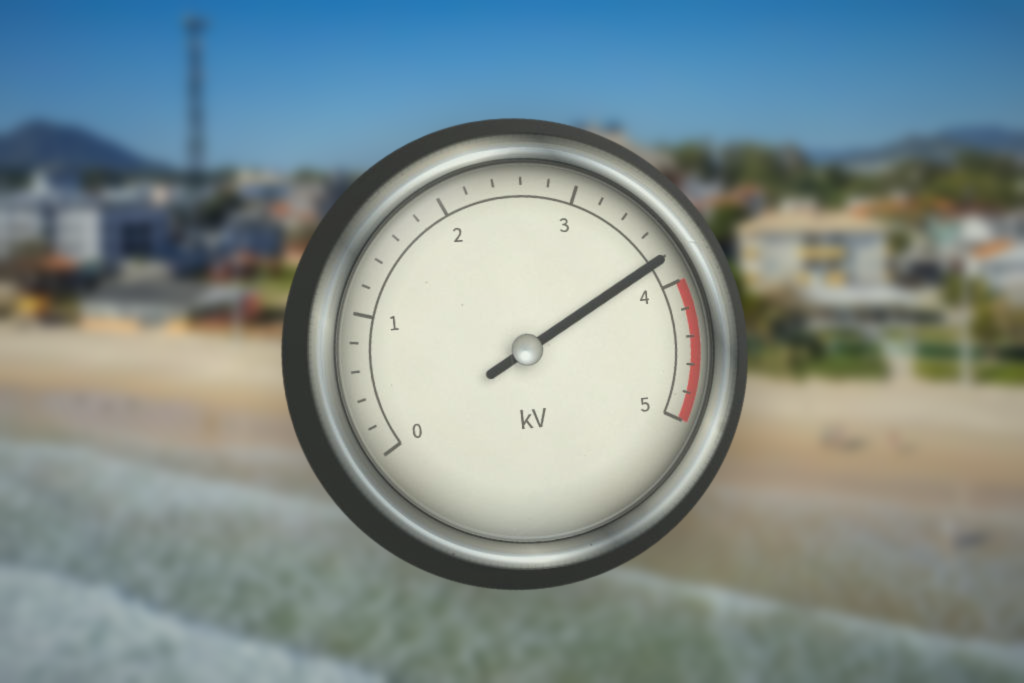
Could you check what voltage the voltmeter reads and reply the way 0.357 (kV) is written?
3.8 (kV)
